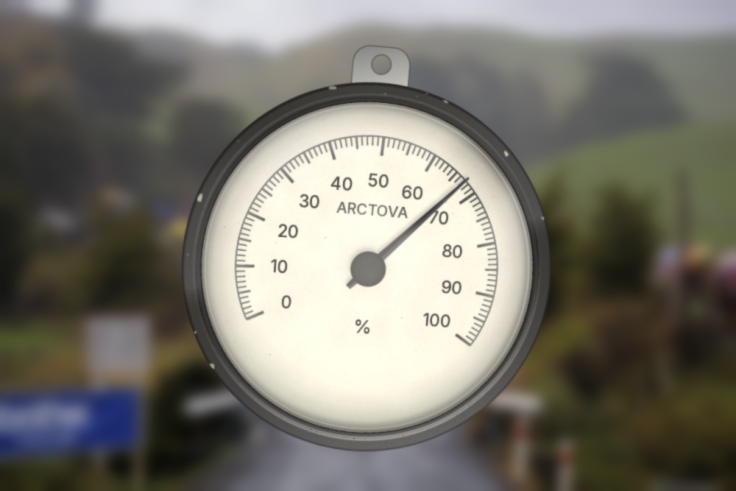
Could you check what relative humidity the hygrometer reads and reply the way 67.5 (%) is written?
67 (%)
